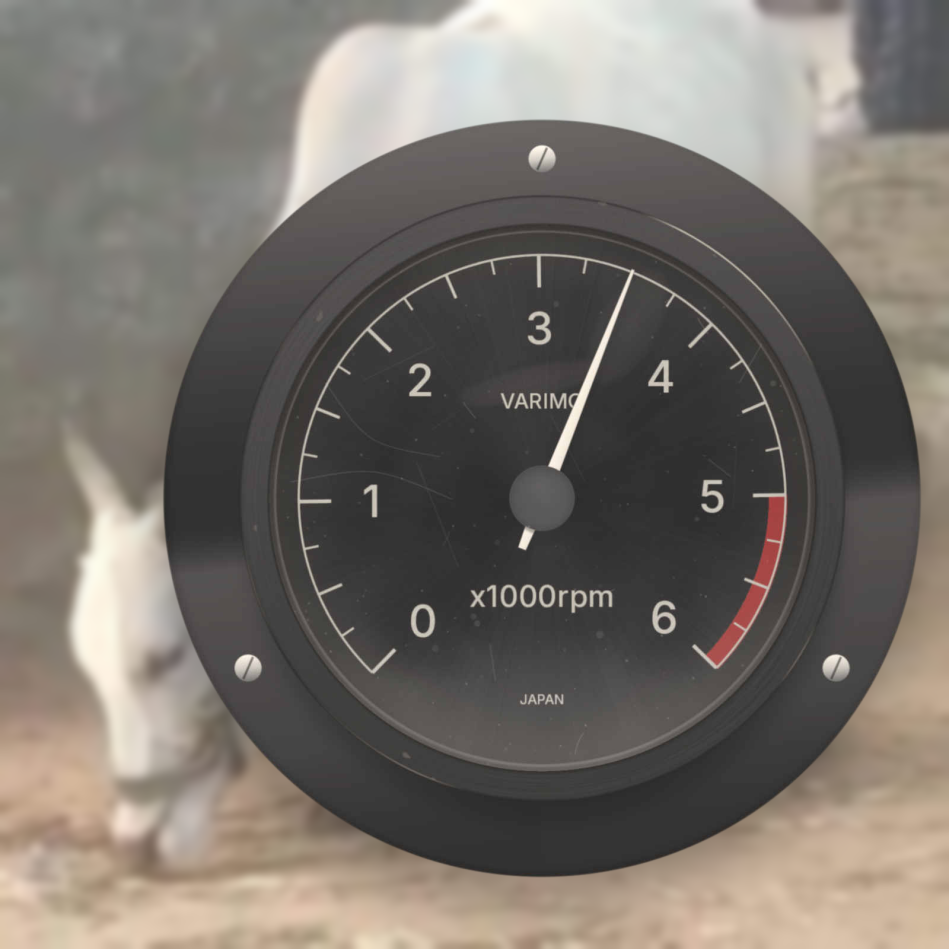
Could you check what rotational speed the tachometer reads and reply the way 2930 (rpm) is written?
3500 (rpm)
